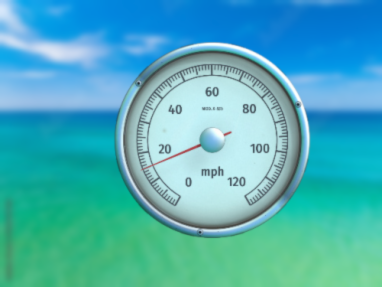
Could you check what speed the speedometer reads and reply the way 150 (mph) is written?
15 (mph)
